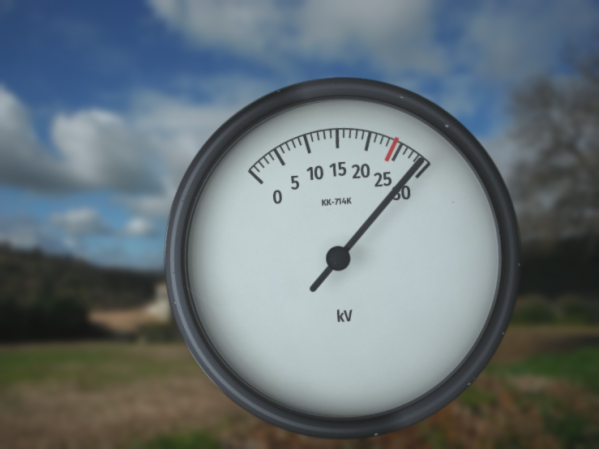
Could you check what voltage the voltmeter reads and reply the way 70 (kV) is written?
29 (kV)
